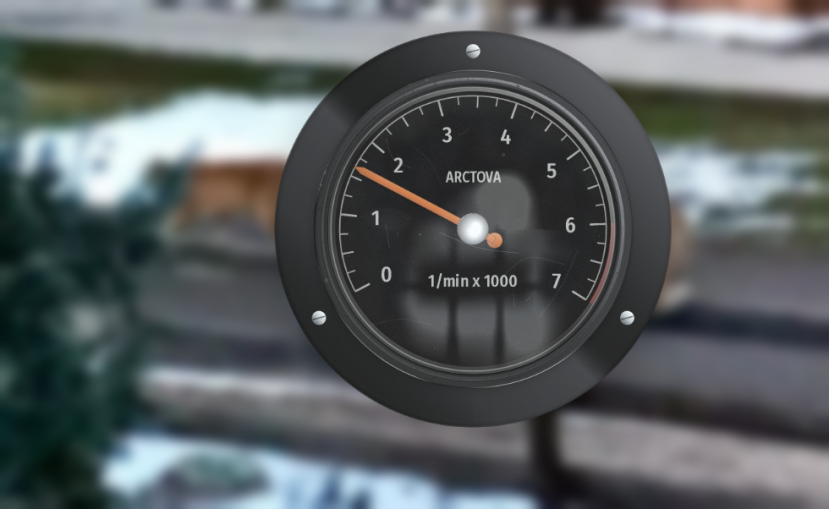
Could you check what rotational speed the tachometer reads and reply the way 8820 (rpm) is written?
1625 (rpm)
